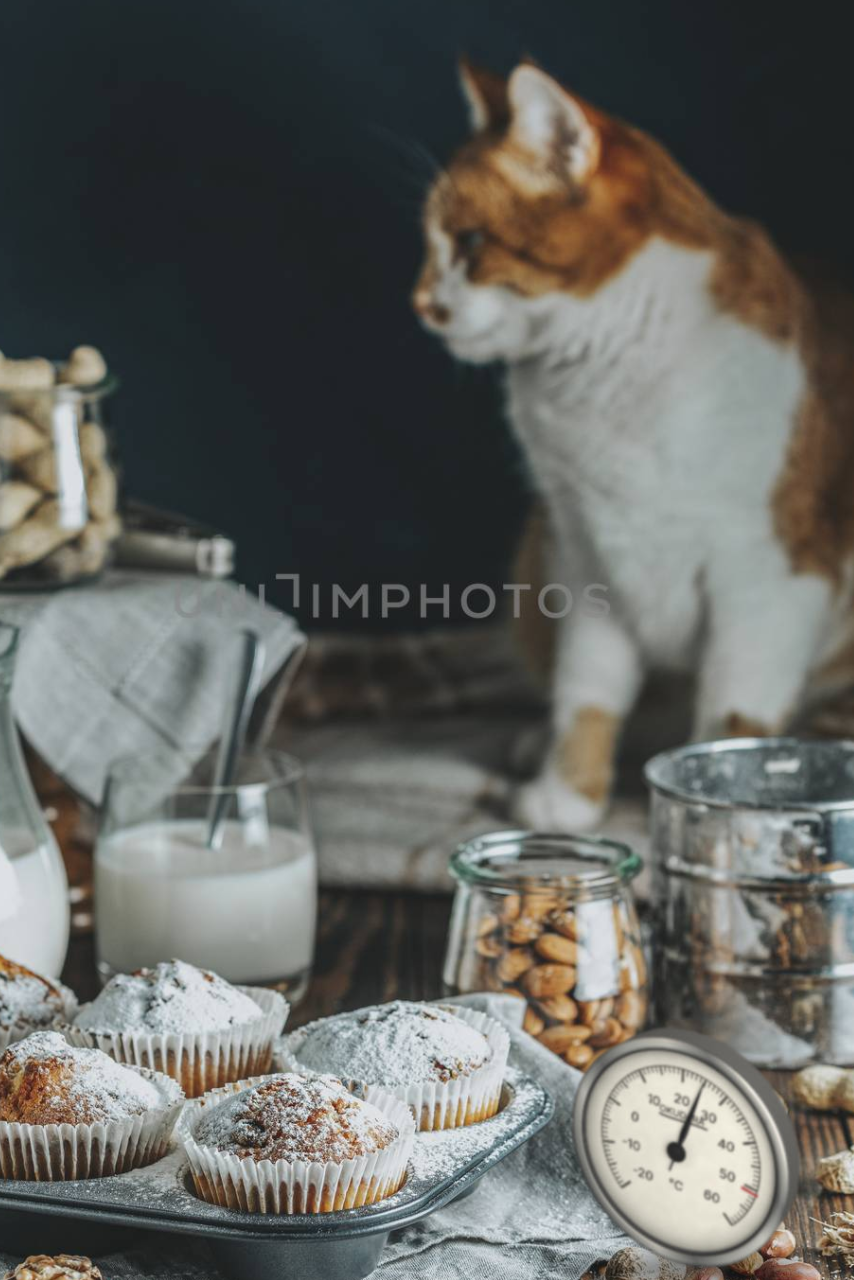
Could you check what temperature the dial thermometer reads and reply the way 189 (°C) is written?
25 (°C)
